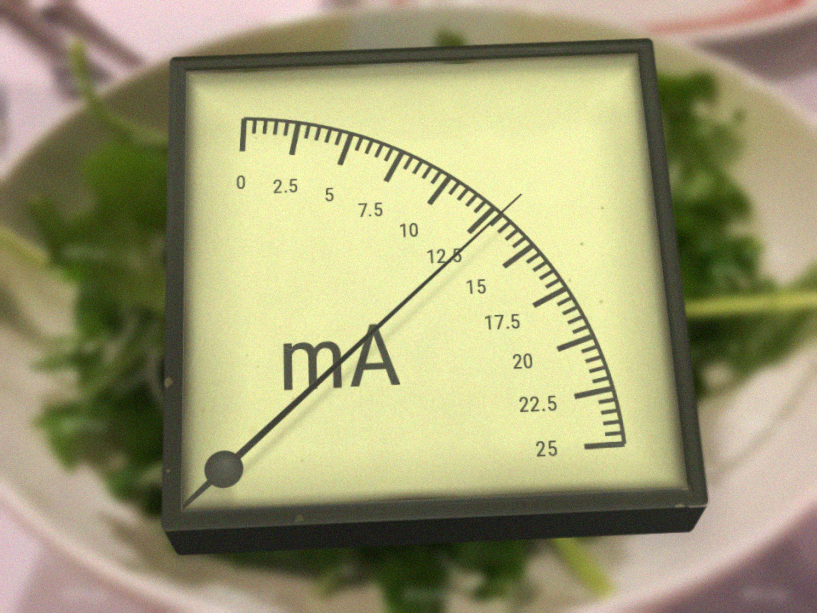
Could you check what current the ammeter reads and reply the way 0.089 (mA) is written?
13 (mA)
